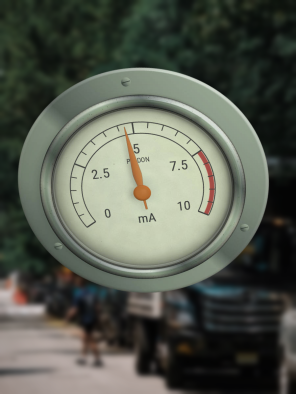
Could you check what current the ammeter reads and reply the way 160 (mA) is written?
4.75 (mA)
